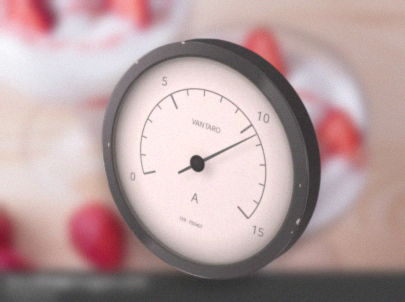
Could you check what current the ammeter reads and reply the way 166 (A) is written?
10.5 (A)
